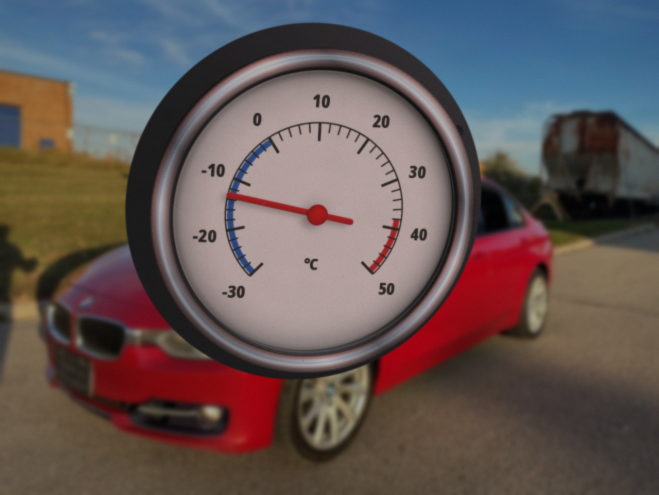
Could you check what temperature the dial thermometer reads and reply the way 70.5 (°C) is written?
-13 (°C)
